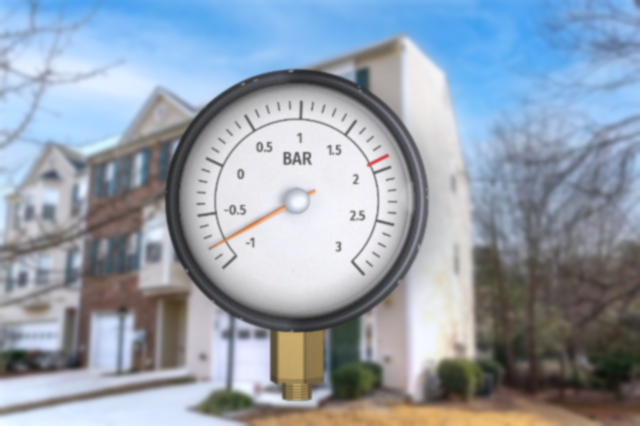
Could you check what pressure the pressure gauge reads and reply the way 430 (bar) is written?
-0.8 (bar)
